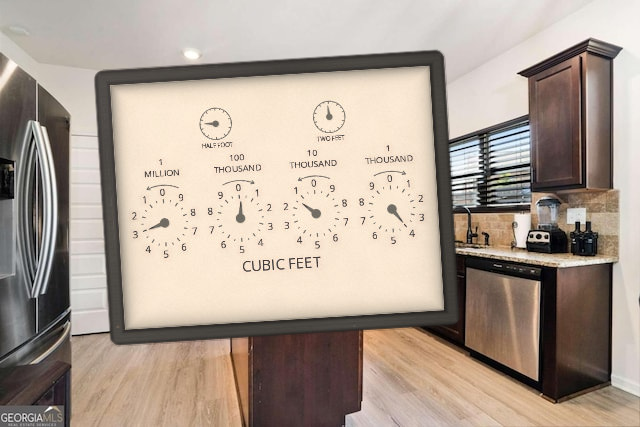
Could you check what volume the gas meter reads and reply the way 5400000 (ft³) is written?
301400 (ft³)
